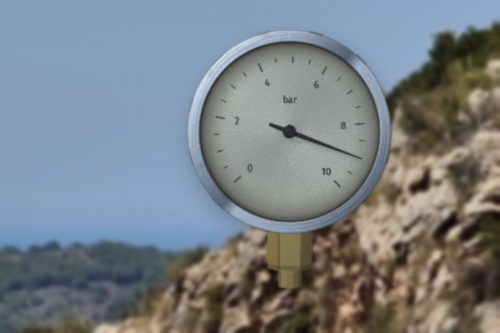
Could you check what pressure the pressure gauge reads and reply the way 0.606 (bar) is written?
9 (bar)
